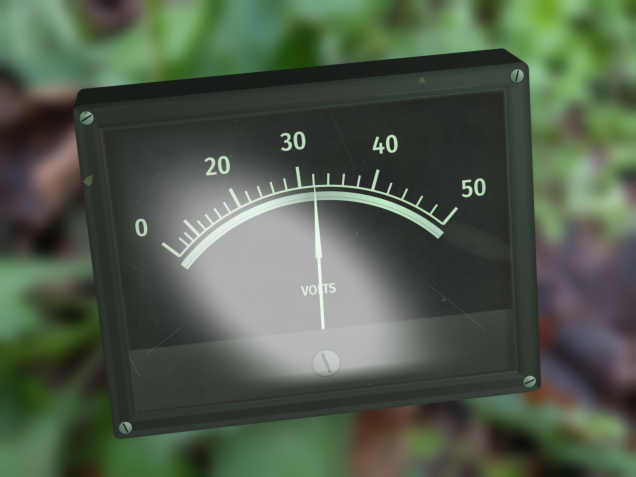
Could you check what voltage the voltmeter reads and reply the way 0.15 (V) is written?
32 (V)
